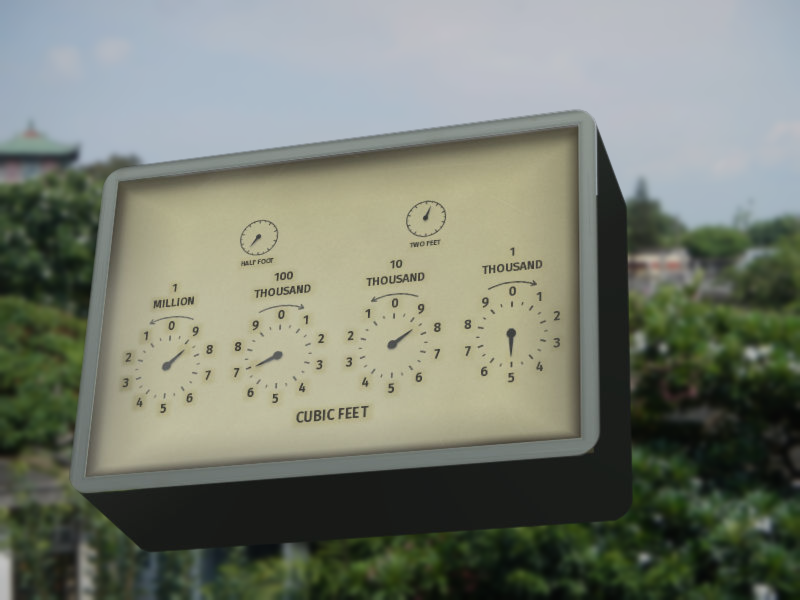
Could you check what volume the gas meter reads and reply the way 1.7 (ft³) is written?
868500 (ft³)
